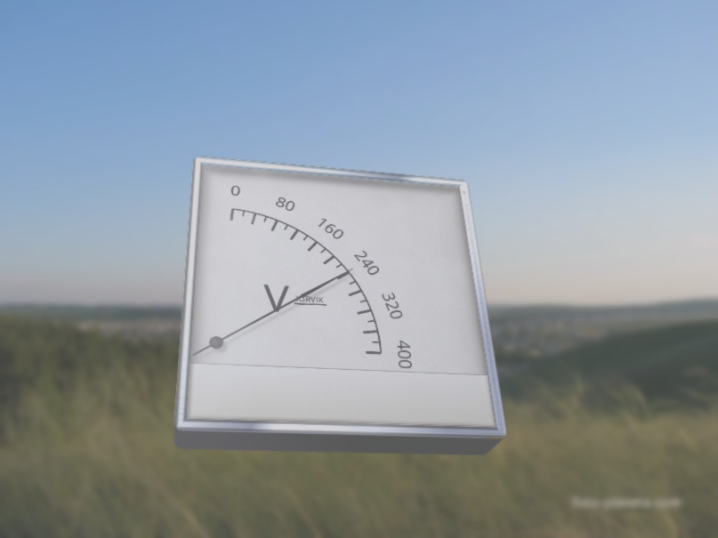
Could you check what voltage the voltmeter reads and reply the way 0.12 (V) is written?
240 (V)
